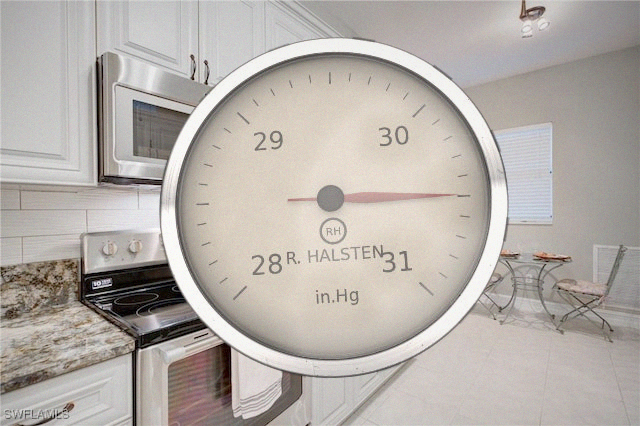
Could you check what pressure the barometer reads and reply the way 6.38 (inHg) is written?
30.5 (inHg)
